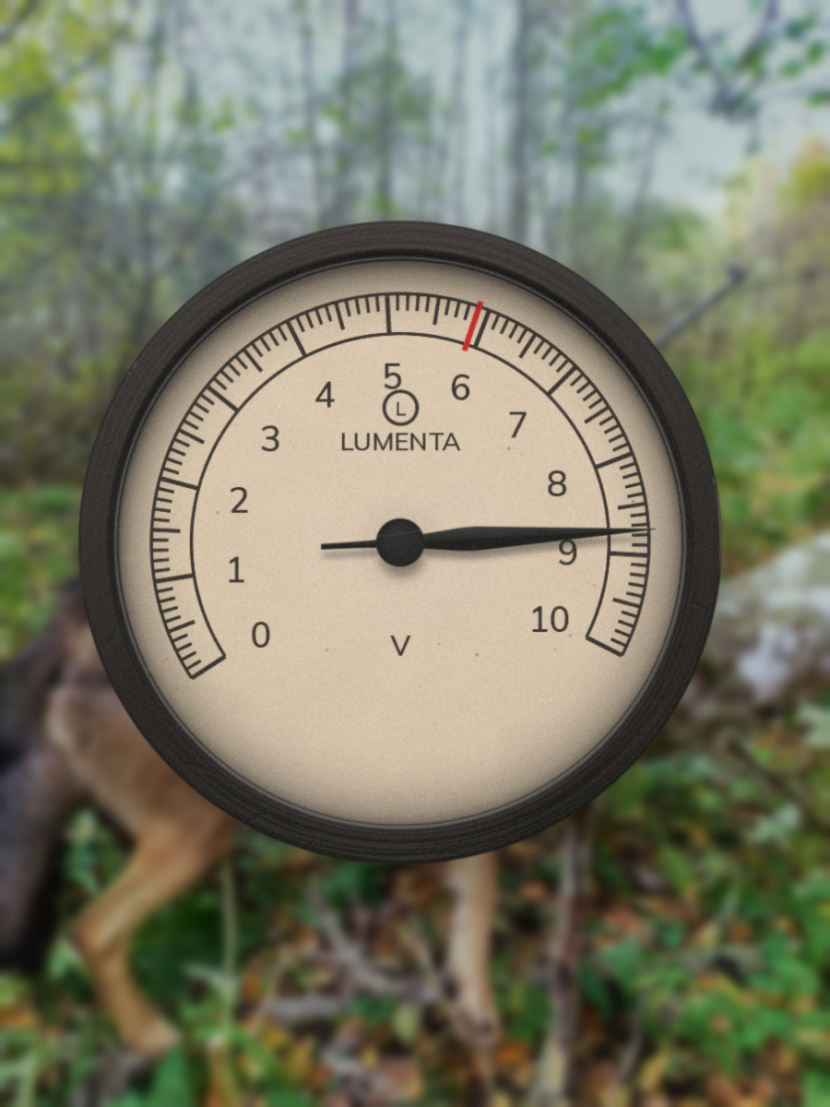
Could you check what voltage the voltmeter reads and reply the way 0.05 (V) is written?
8.75 (V)
